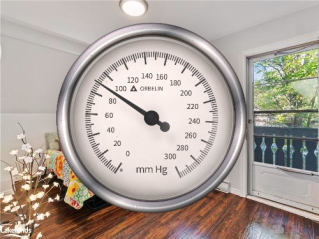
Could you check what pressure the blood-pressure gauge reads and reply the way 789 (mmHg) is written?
90 (mmHg)
